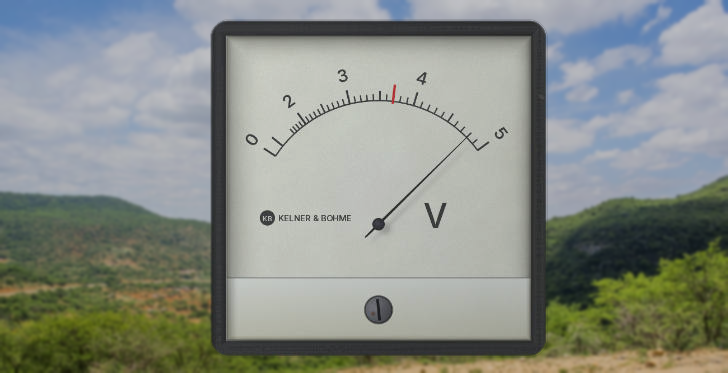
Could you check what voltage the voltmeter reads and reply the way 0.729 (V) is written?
4.8 (V)
